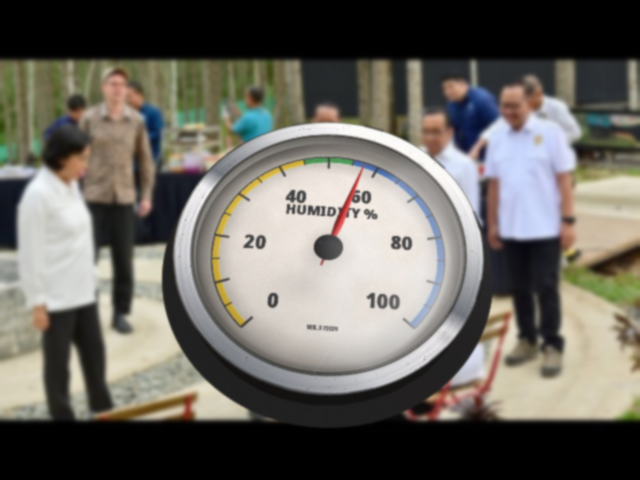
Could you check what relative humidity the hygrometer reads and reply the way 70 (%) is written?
57.5 (%)
